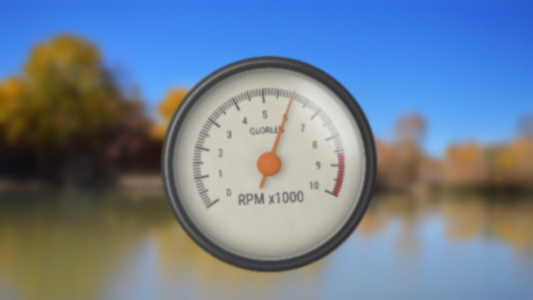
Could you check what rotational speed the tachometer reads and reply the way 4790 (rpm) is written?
6000 (rpm)
